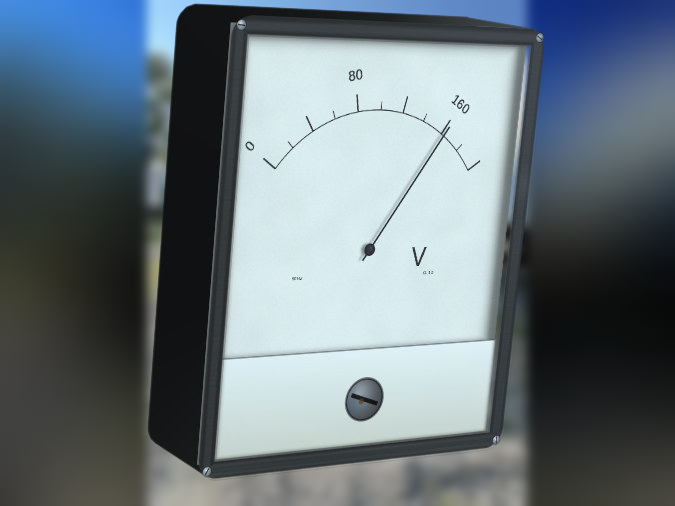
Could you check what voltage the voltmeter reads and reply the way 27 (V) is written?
160 (V)
